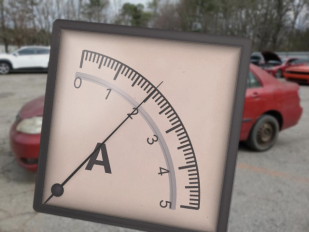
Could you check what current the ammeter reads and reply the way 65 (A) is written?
2 (A)
